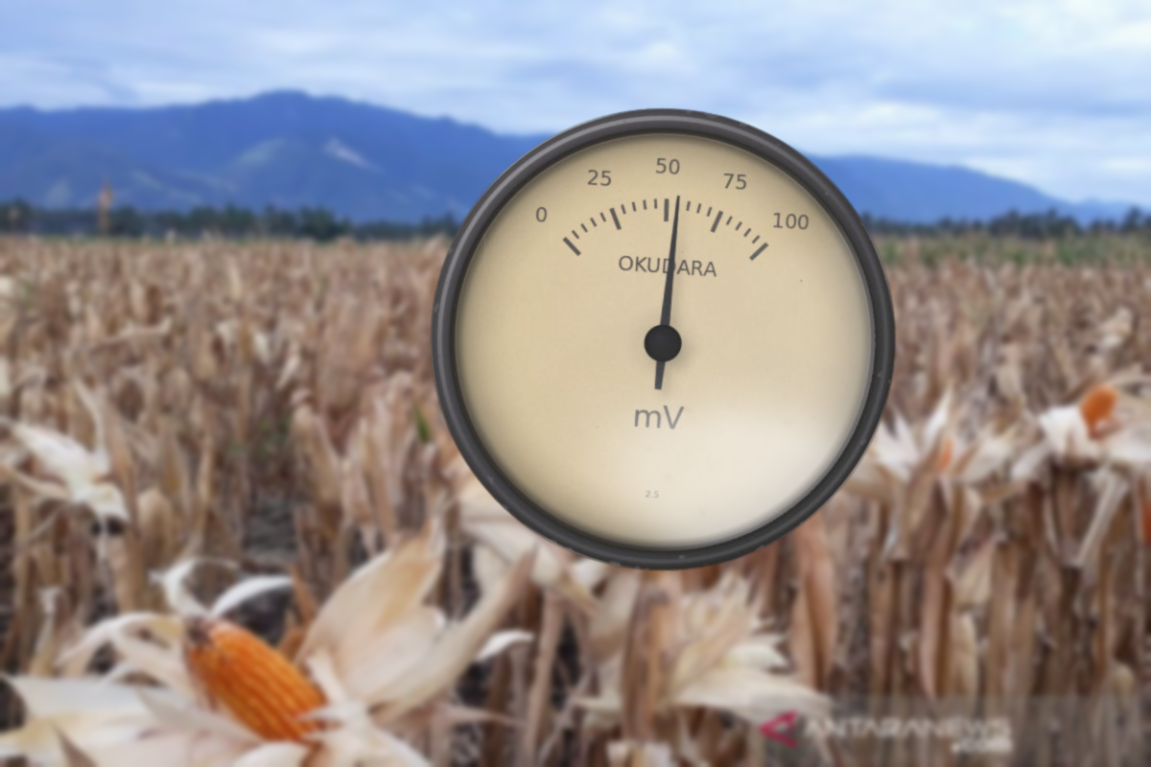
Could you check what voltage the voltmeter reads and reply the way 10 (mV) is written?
55 (mV)
